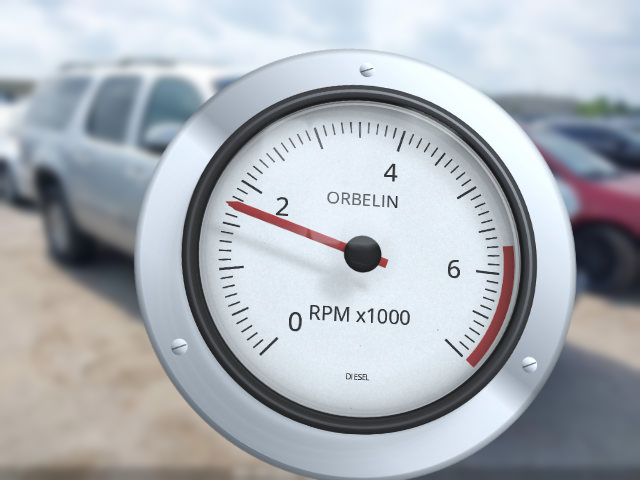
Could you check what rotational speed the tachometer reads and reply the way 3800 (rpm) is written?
1700 (rpm)
